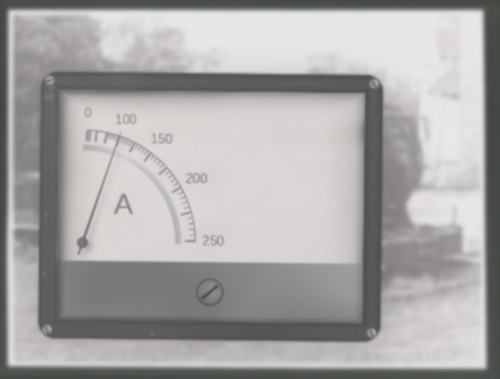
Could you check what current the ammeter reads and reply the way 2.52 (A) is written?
100 (A)
